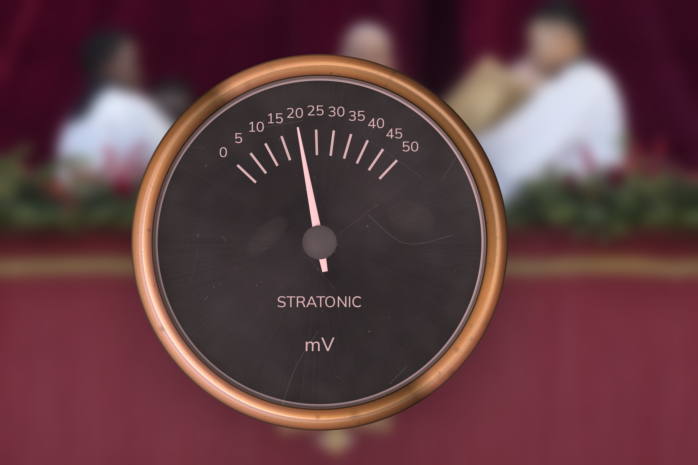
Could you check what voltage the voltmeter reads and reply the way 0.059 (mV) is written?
20 (mV)
